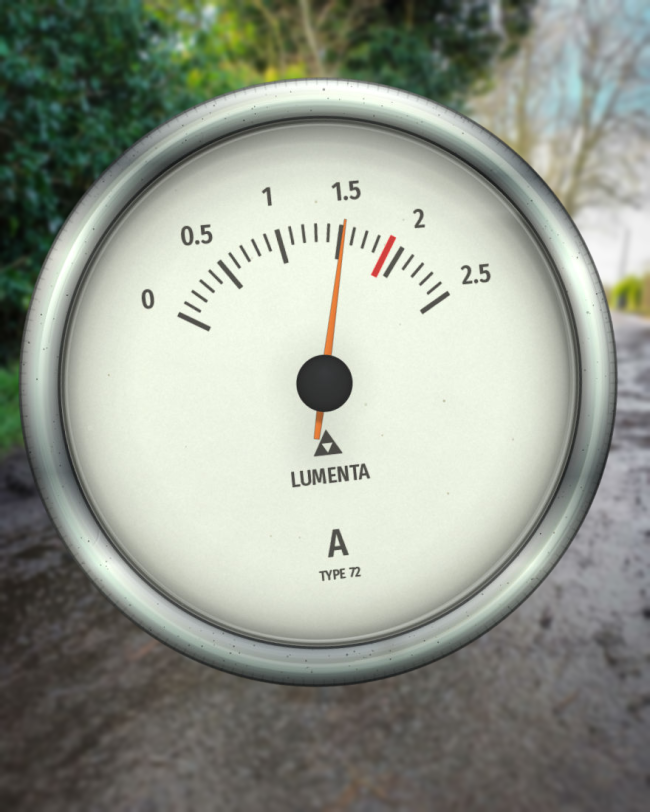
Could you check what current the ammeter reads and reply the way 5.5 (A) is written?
1.5 (A)
